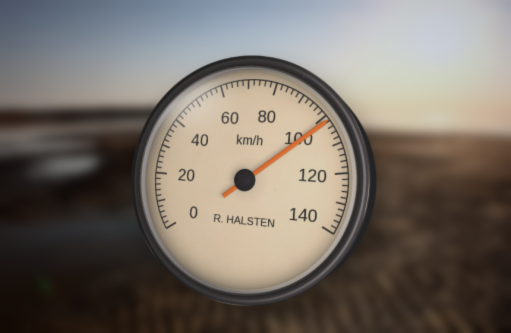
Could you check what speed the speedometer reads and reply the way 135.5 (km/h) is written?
102 (km/h)
